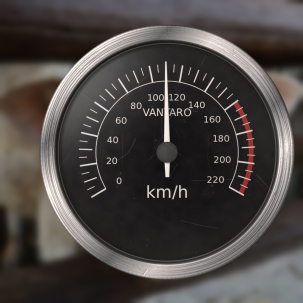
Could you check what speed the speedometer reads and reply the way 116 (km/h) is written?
110 (km/h)
